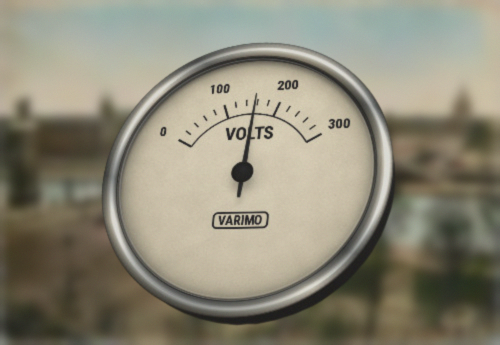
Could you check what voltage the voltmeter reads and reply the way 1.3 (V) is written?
160 (V)
